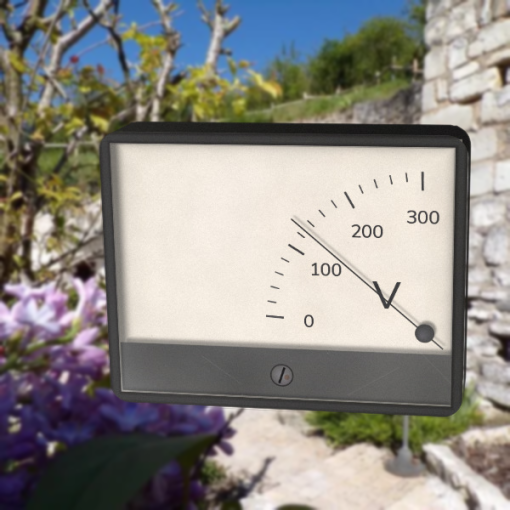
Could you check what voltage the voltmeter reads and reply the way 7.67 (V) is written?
130 (V)
